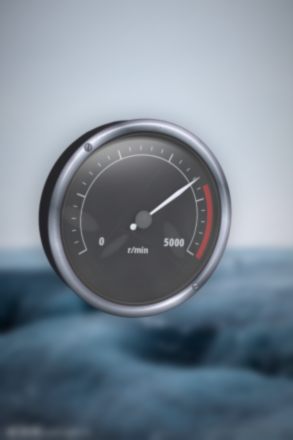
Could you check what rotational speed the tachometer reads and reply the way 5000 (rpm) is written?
3600 (rpm)
